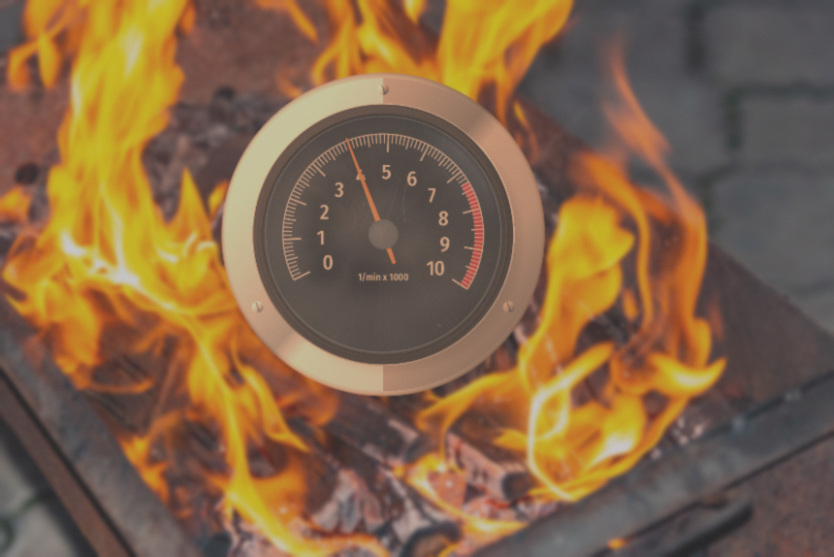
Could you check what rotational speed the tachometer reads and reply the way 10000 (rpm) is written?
4000 (rpm)
